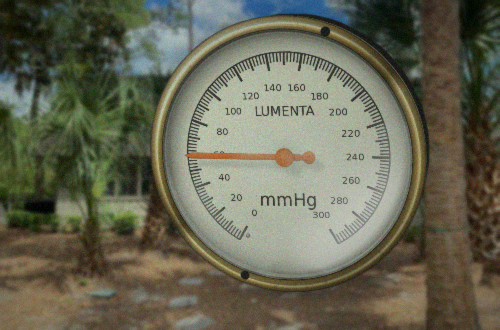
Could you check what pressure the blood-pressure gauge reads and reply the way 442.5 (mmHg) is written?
60 (mmHg)
